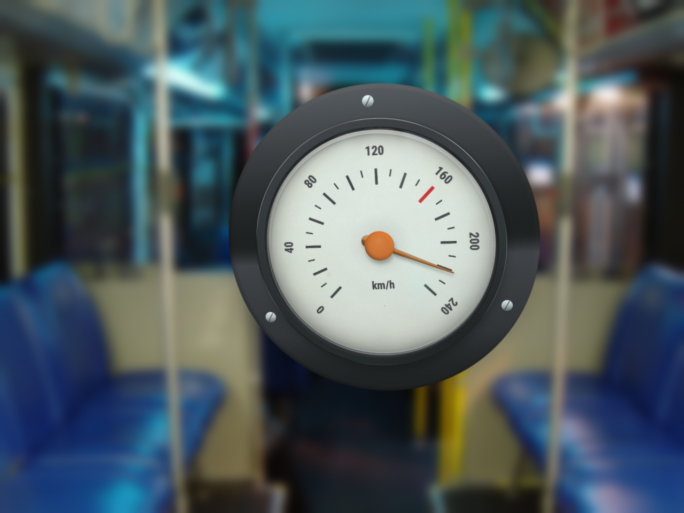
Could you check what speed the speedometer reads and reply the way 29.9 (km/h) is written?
220 (km/h)
